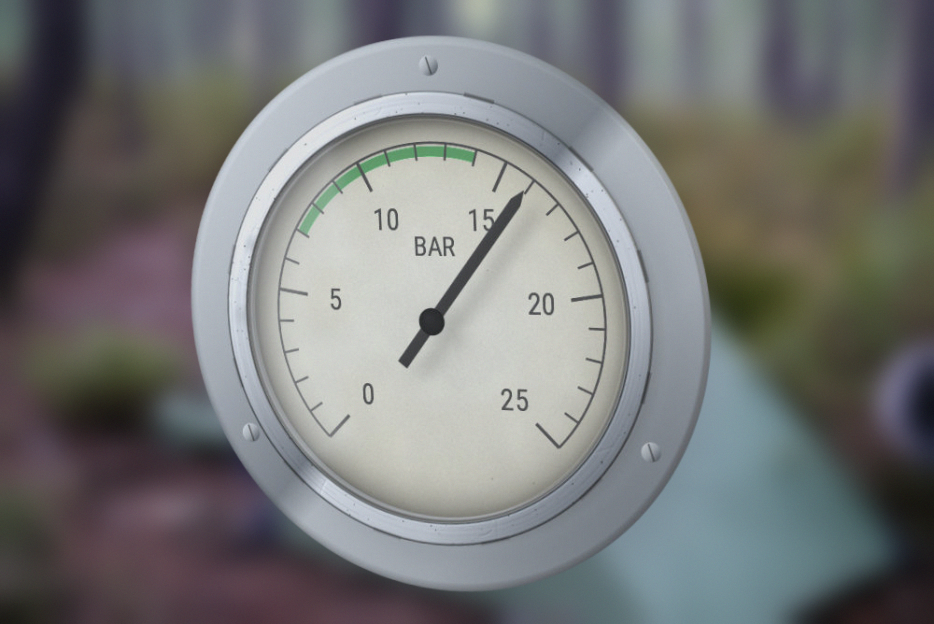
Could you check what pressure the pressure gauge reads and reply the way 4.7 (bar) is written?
16 (bar)
